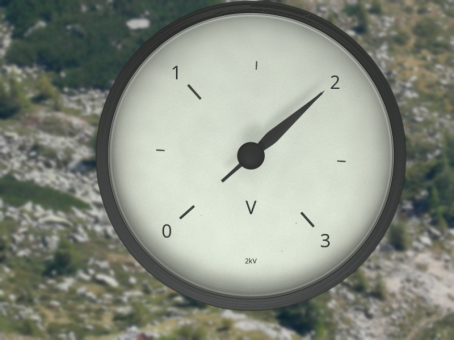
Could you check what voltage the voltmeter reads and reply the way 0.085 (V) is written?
2 (V)
